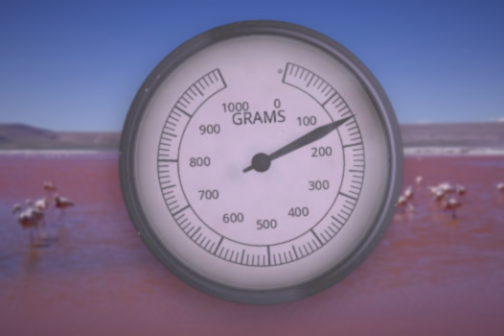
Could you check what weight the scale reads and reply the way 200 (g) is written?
150 (g)
